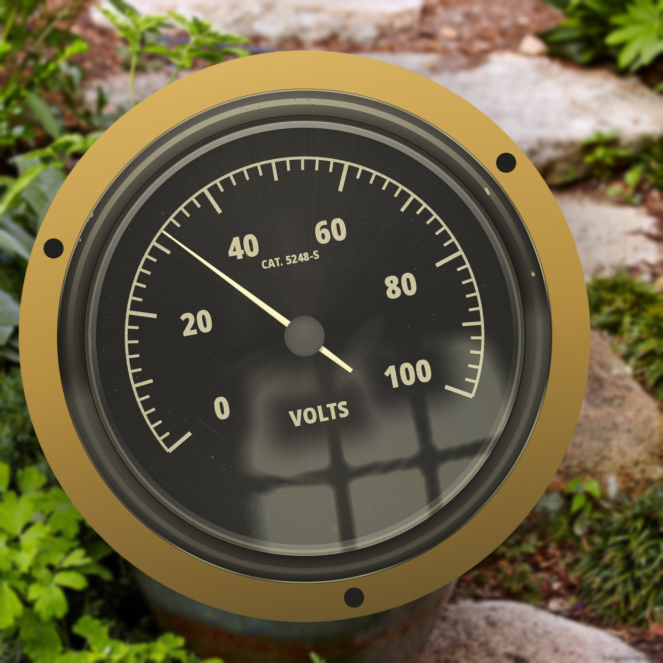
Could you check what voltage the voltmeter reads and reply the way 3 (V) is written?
32 (V)
